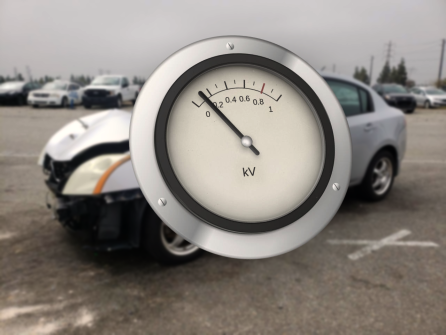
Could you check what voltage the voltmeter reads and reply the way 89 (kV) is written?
0.1 (kV)
